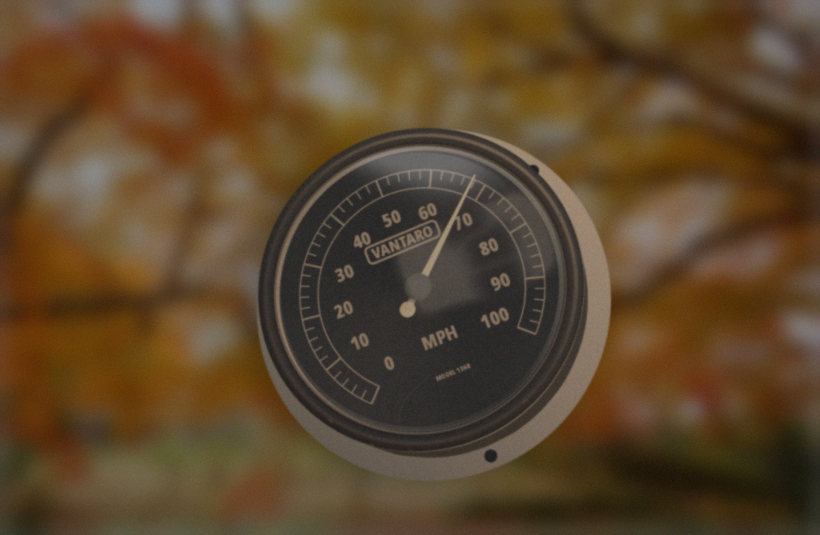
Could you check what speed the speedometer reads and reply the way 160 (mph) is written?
68 (mph)
